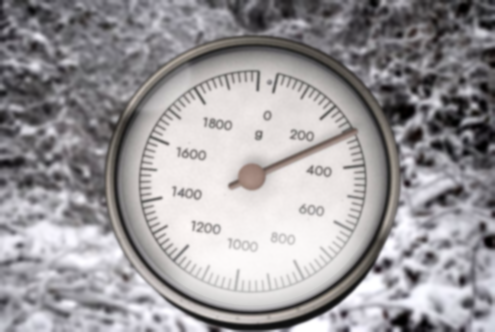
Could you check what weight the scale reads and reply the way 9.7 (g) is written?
300 (g)
